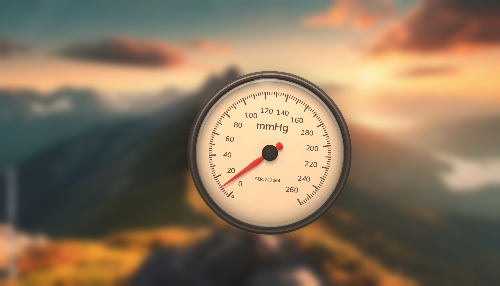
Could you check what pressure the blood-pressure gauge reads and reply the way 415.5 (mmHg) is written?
10 (mmHg)
